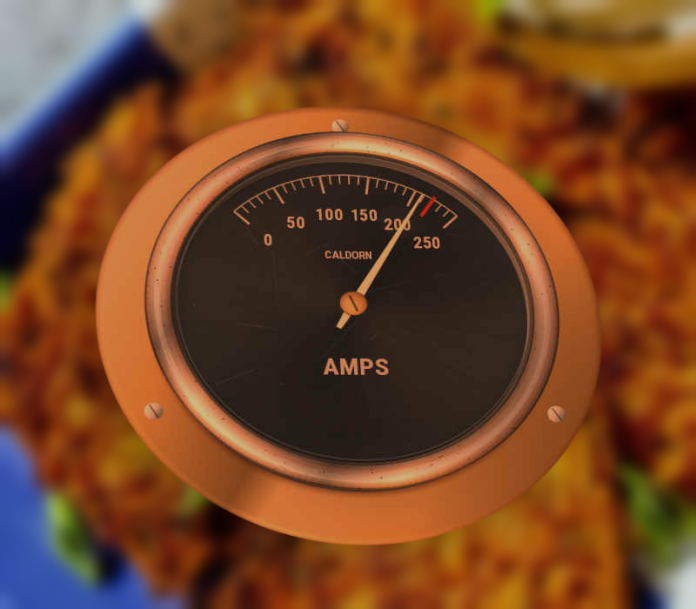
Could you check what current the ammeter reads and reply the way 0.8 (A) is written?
210 (A)
